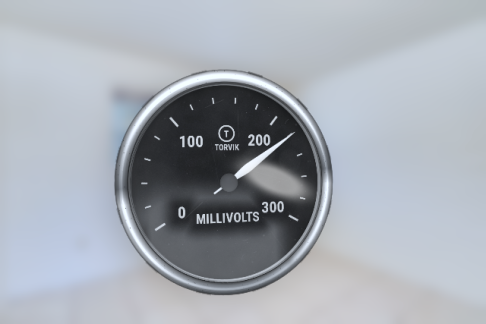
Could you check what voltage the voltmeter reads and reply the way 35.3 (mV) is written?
220 (mV)
